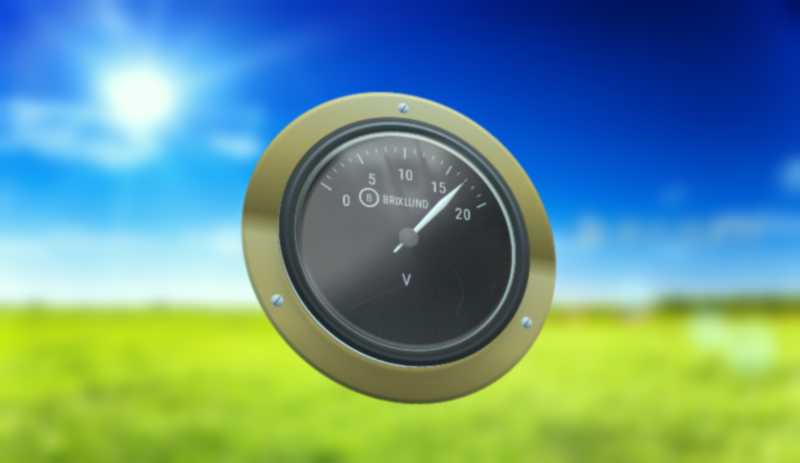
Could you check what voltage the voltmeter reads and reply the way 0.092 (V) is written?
17 (V)
